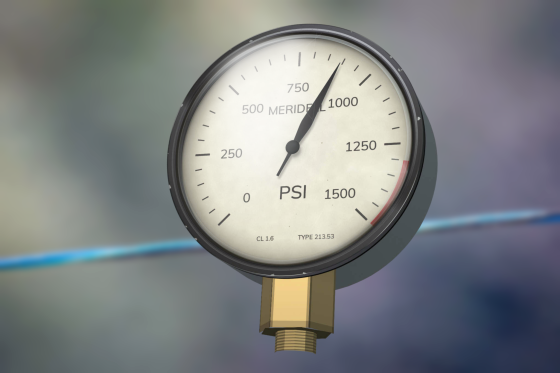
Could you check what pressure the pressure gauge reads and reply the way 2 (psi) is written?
900 (psi)
